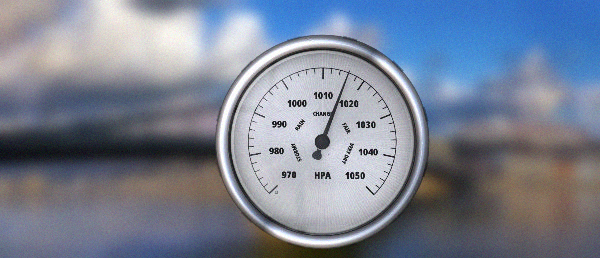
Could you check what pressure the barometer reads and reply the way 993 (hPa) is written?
1016 (hPa)
